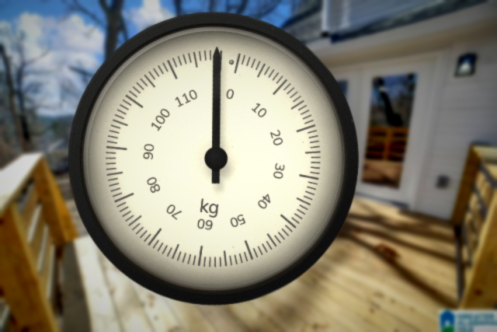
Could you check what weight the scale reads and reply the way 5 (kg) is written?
119 (kg)
